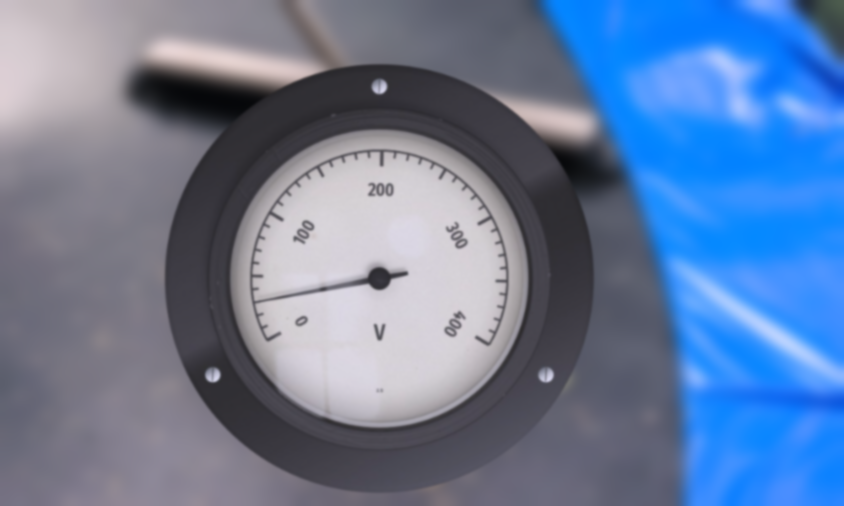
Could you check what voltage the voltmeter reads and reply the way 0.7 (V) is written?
30 (V)
